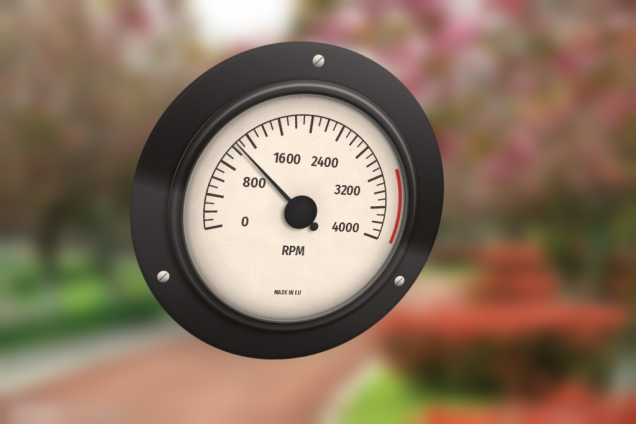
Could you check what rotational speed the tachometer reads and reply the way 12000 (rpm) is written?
1050 (rpm)
